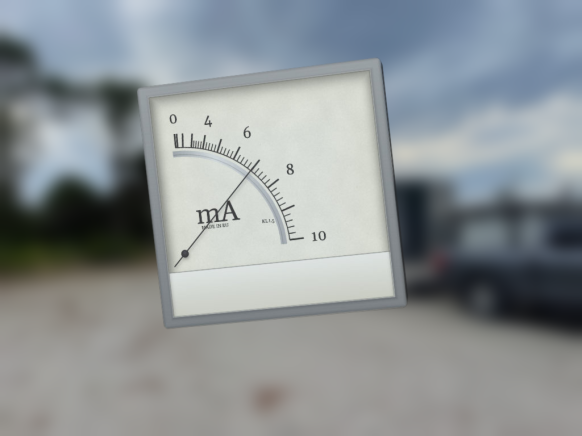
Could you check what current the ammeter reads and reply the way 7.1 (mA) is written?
7 (mA)
